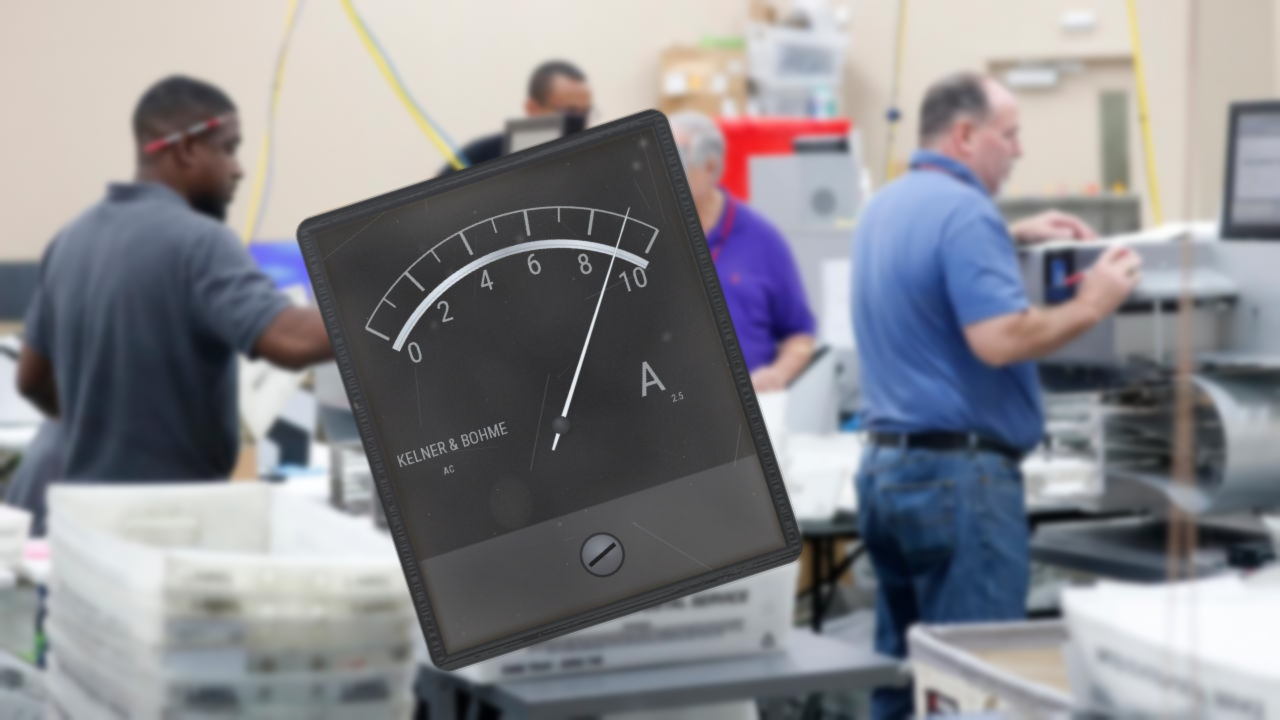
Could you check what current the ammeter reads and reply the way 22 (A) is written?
9 (A)
